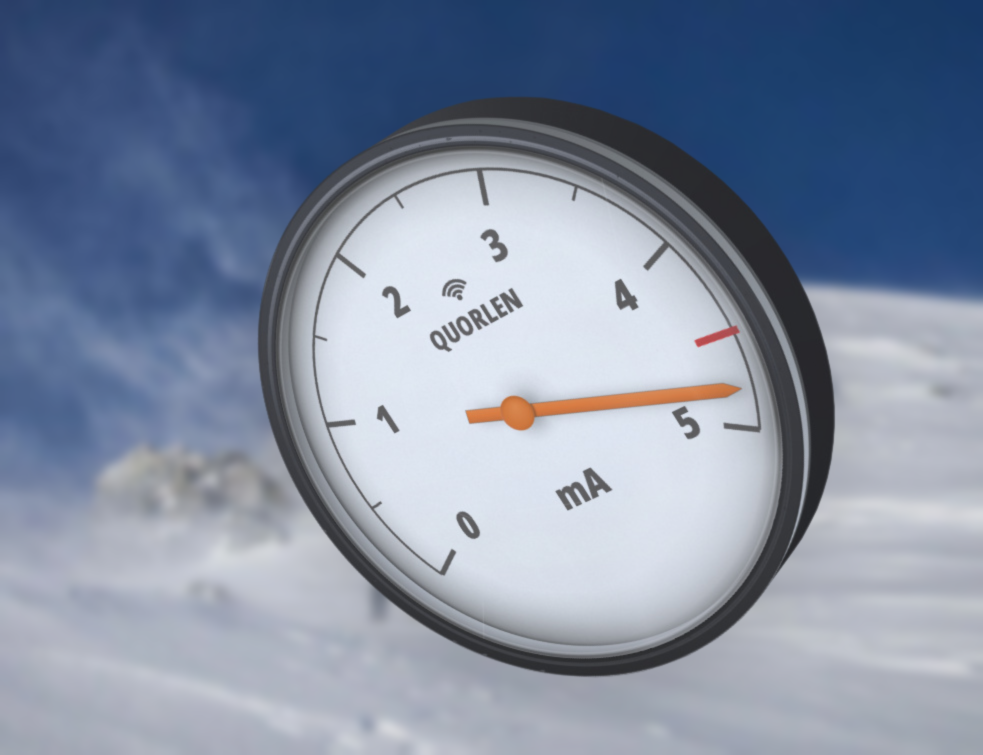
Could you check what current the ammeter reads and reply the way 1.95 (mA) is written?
4.75 (mA)
